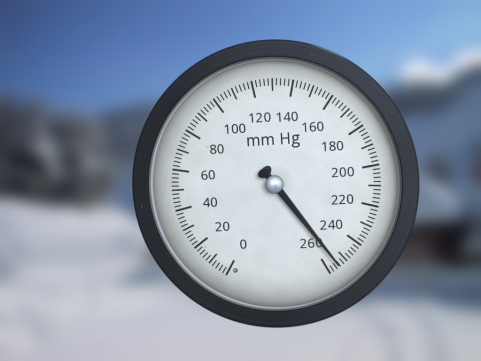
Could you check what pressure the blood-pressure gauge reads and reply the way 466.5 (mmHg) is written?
254 (mmHg)
